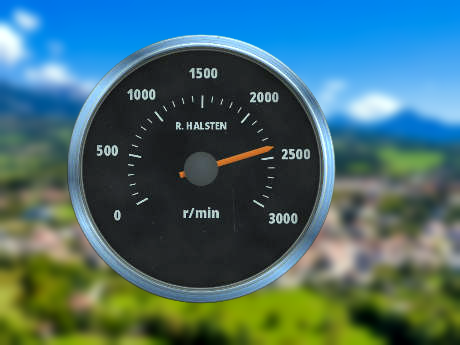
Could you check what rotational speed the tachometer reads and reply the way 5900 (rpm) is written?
2400 (rpm)
